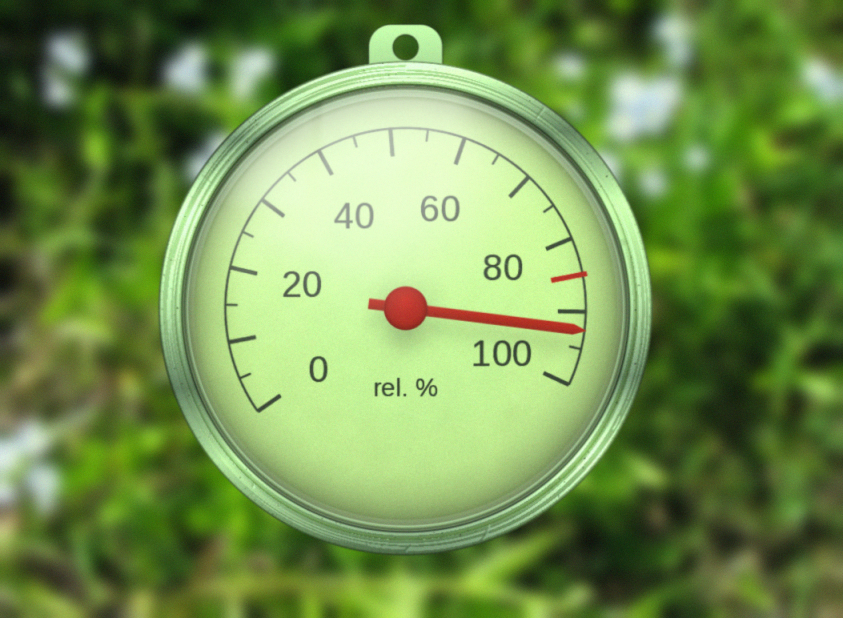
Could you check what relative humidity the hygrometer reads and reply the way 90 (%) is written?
92.5 (%)
